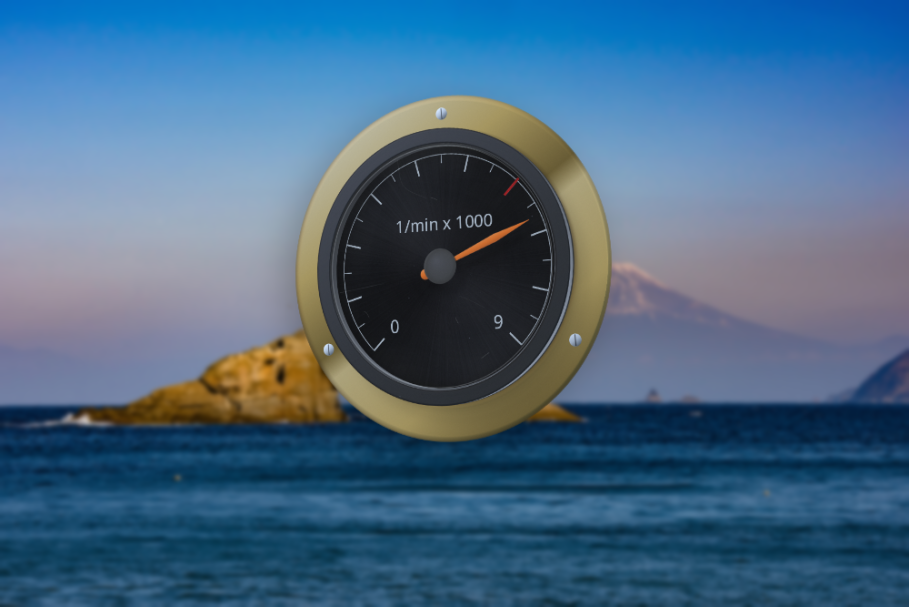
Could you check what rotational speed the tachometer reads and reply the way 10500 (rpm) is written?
6750 (rpm)
